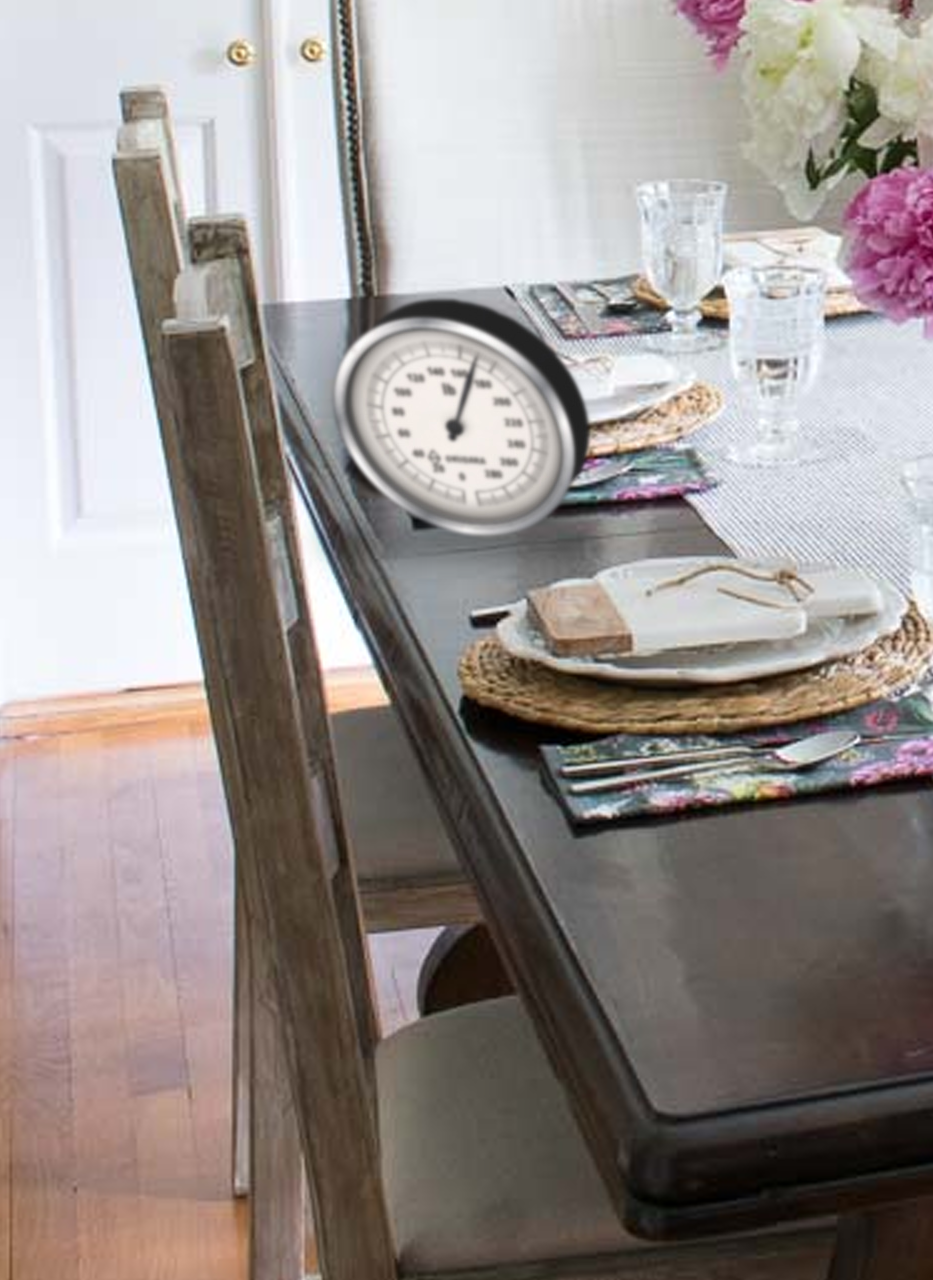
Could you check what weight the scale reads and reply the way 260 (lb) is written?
170 (lb)
